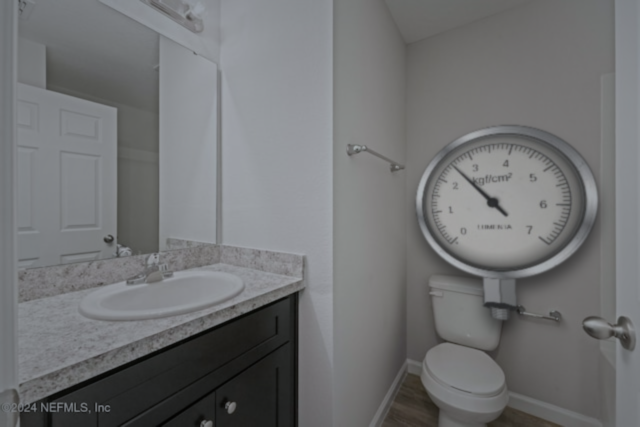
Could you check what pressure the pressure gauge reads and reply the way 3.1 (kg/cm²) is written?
2.5 (kg/cm²)
